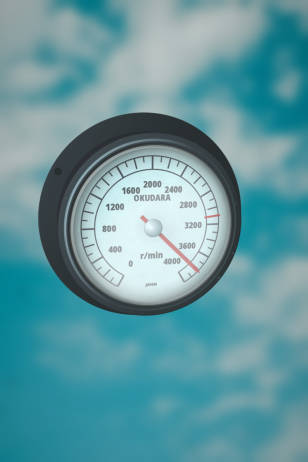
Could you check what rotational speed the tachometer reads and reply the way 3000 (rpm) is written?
3800 (rpm)
